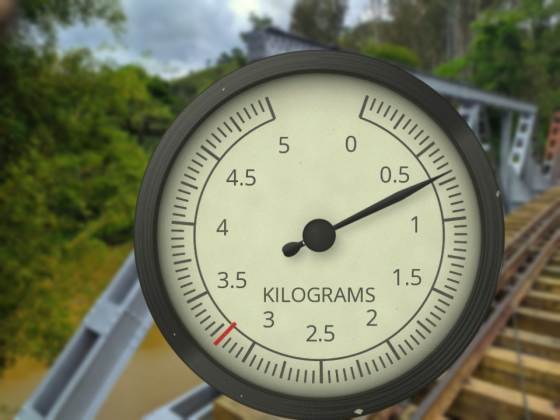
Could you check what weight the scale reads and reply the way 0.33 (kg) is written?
0.7 (kg)
